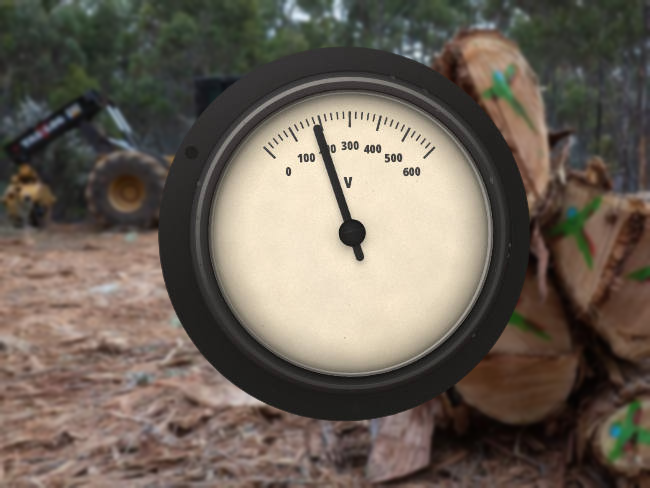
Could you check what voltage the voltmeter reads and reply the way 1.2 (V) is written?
180 (V)
